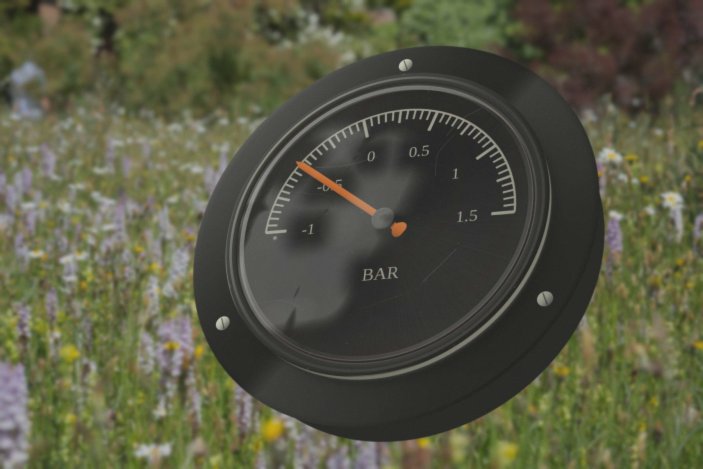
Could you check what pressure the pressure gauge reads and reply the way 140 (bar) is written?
-0.5 (bar)
